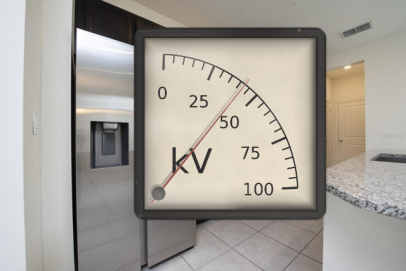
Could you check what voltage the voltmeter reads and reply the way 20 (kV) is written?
42.5 (kV)
